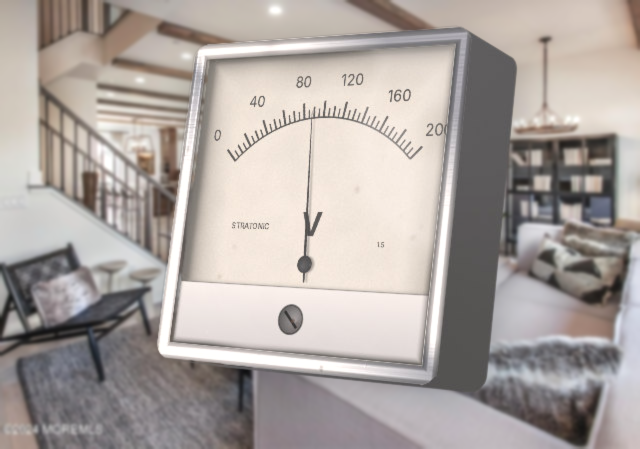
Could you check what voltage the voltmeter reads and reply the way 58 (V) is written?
90 (V)
